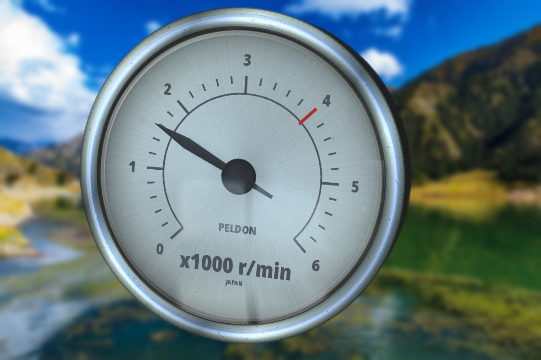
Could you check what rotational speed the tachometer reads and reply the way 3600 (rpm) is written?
1600 (rpm)
